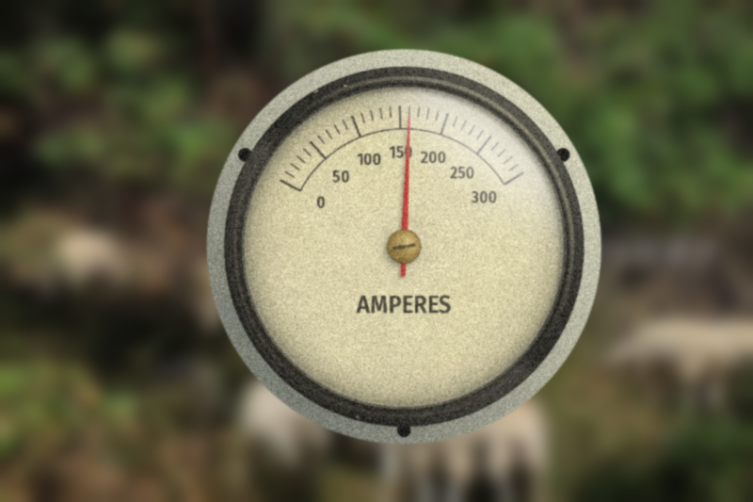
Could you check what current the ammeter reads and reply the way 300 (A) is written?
160 (A)
